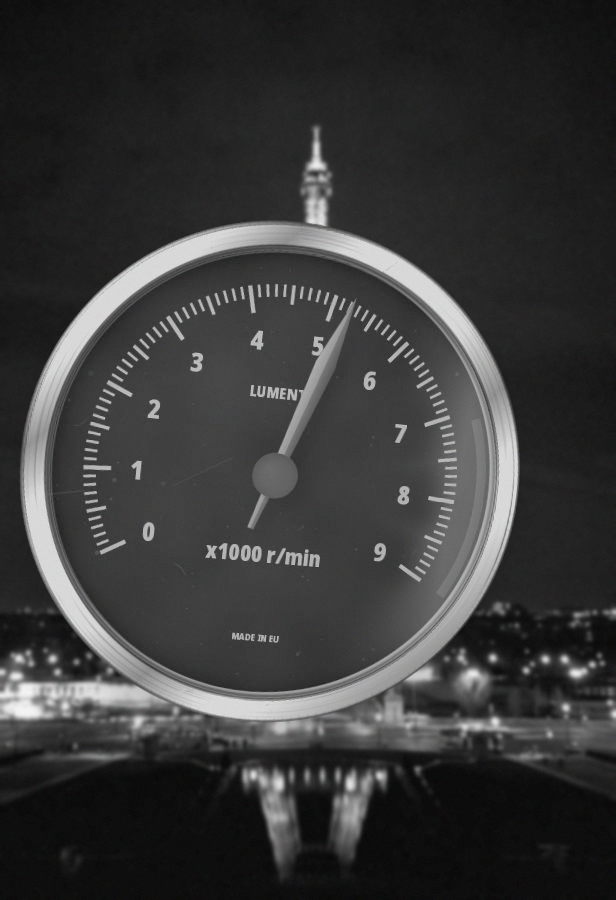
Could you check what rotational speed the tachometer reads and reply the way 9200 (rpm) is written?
5200 (rpm)
